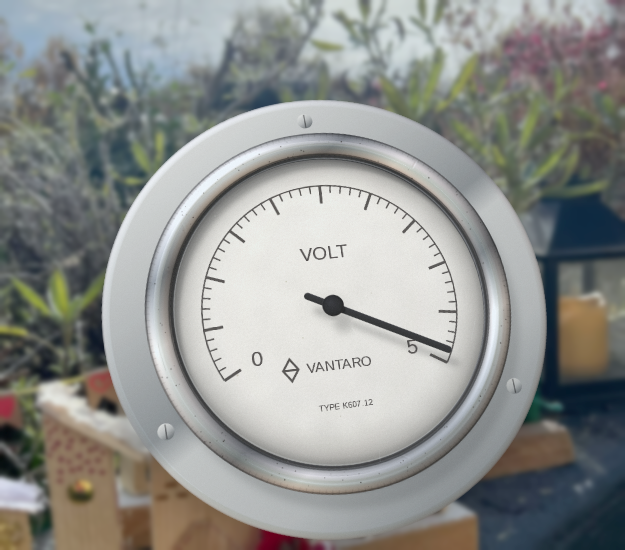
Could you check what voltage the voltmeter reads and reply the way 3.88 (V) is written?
4.9 (V)
